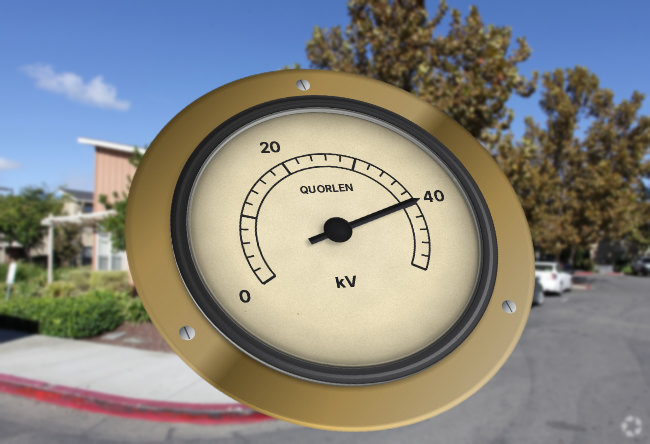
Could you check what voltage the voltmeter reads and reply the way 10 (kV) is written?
40 (kV)
